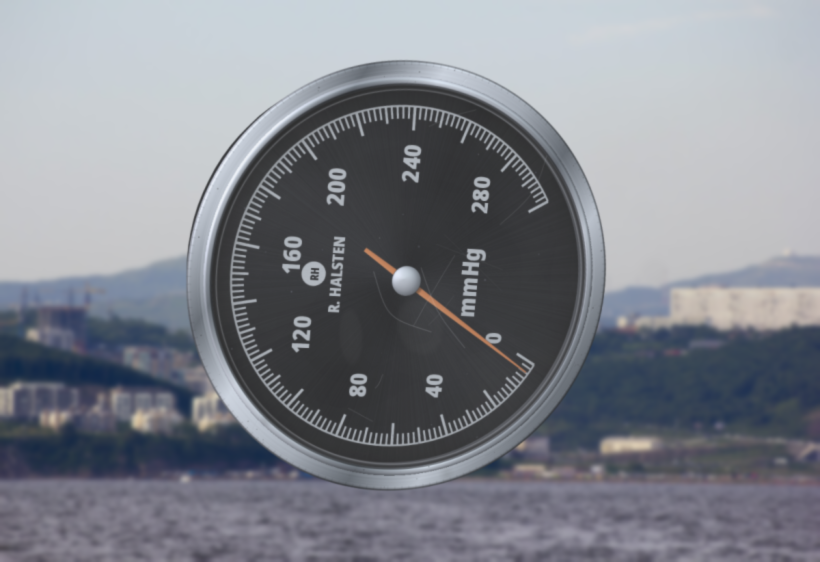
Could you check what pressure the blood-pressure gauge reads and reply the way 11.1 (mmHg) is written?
4 (mmHg)
